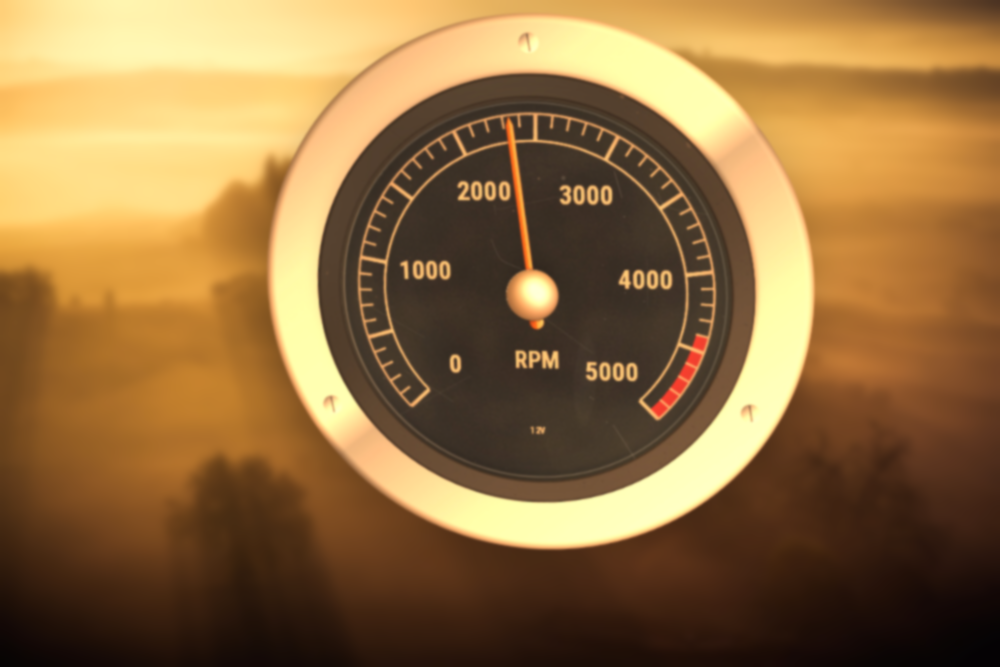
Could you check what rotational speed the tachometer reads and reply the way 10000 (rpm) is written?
2350 (rpm)
